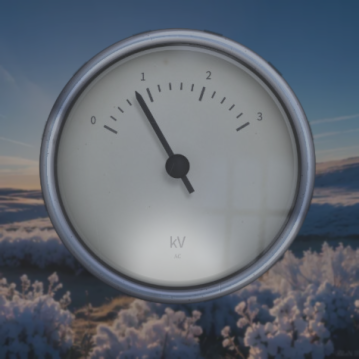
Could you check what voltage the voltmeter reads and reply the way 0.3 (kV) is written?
0.8 (kV)
